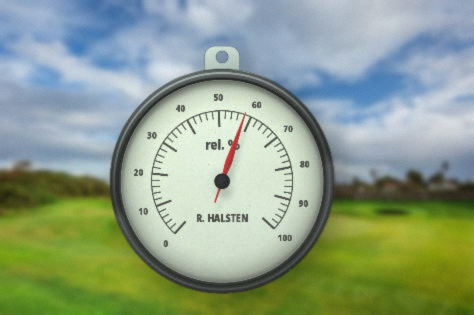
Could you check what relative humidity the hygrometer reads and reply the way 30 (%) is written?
58 (%)
